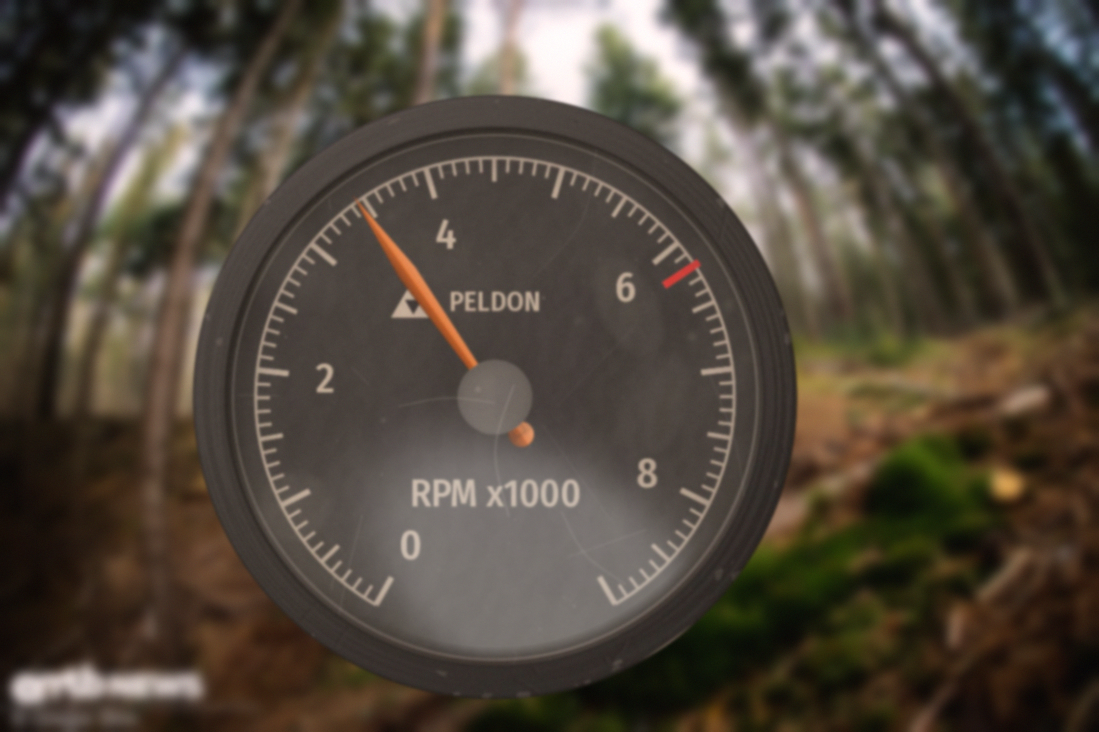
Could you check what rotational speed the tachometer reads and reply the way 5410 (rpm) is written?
3450 (rpm)
